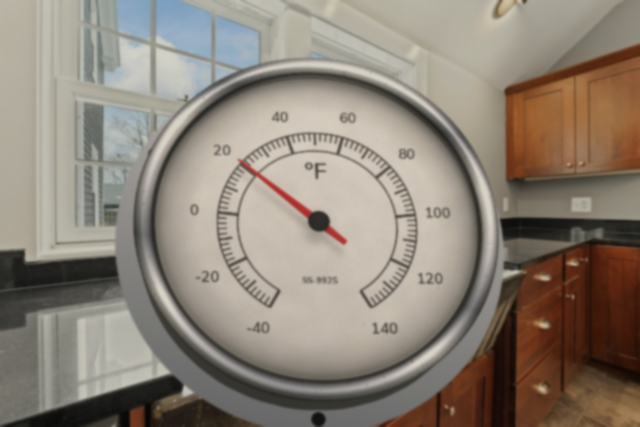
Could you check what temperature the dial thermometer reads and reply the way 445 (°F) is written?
20 (°F)
